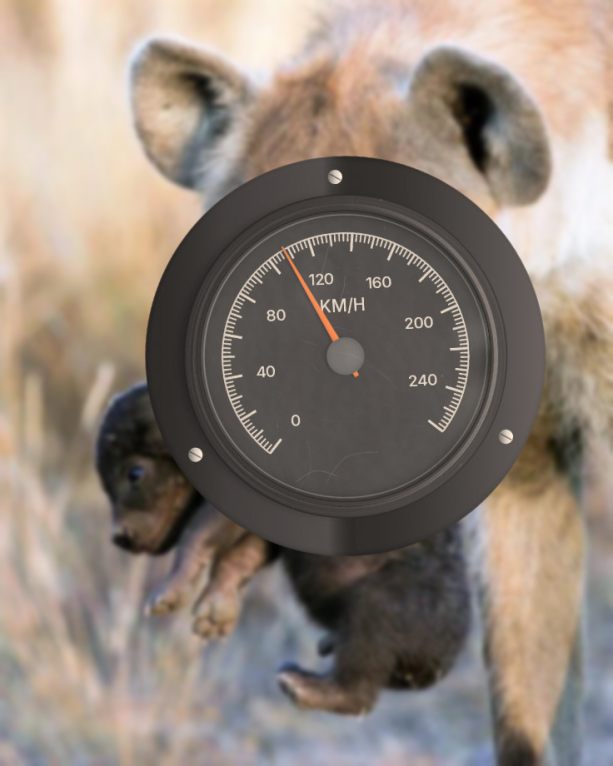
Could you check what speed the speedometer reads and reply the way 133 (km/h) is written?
108 (km/h)
